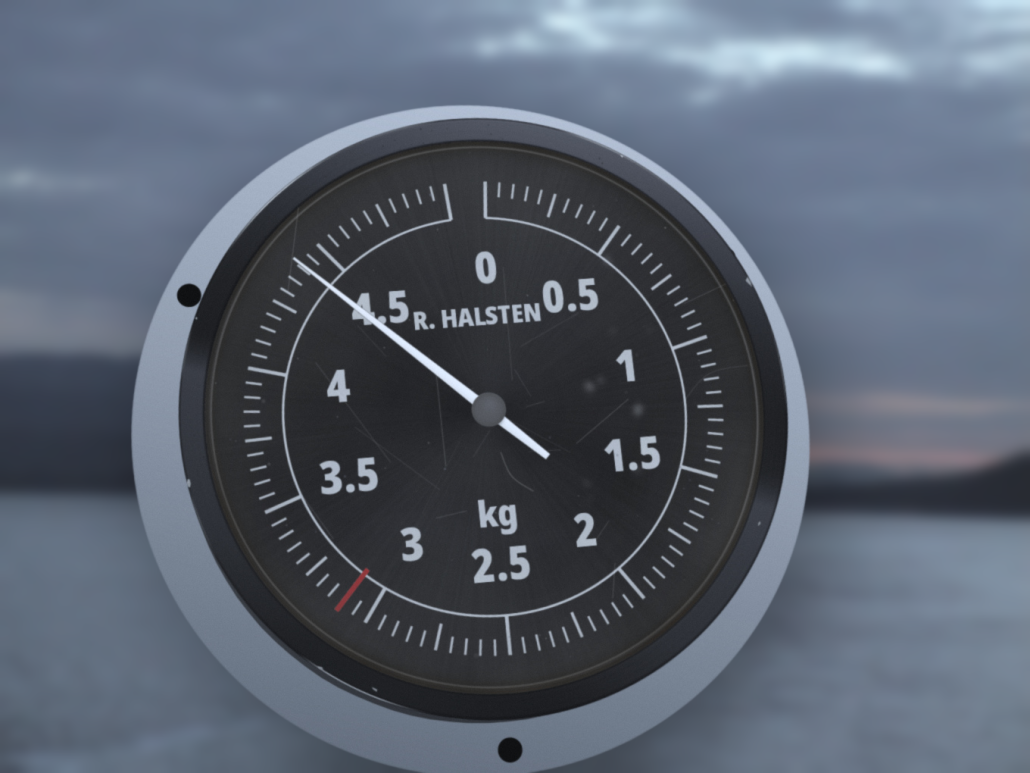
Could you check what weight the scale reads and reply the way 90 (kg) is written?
4.4 (kg)
